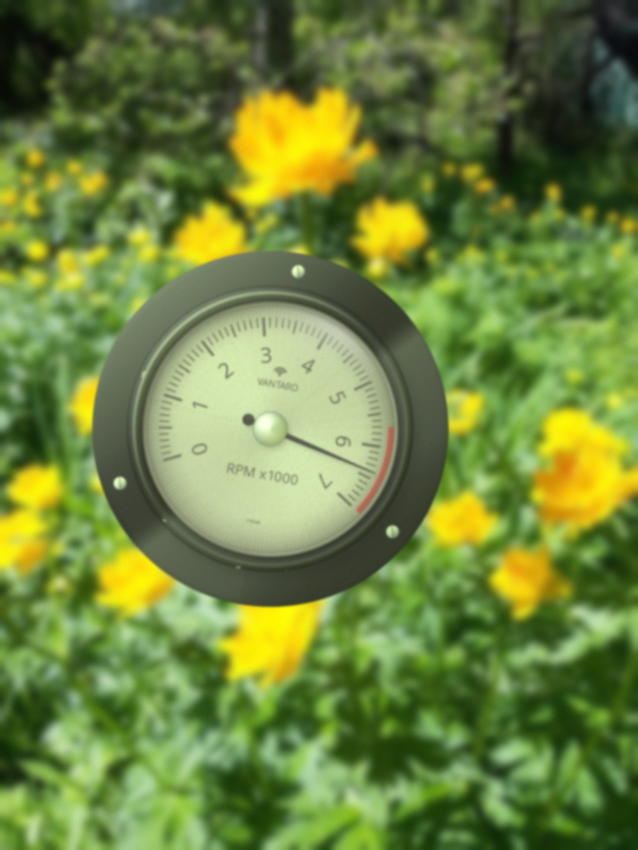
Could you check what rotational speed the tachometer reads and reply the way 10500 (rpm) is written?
6400 (rpm)
